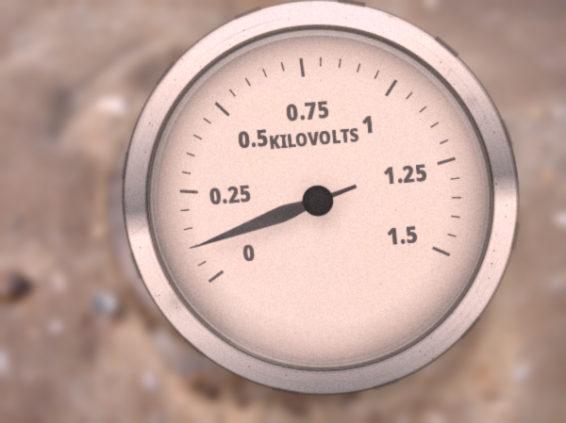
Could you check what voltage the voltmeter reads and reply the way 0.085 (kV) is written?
0.1 (kV)
